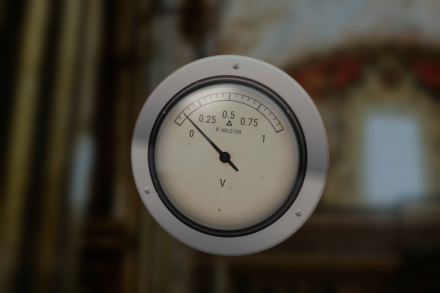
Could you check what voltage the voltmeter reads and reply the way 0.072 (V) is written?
0.1 (V)
